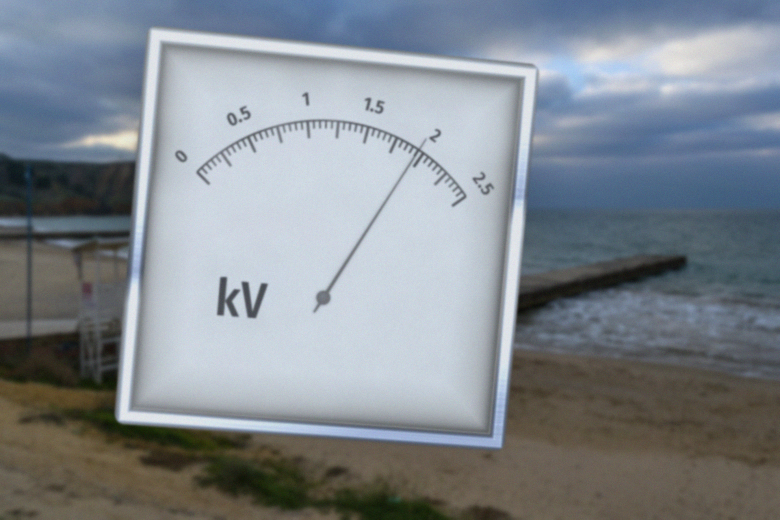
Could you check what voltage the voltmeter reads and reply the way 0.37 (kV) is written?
1.95 (kV)
